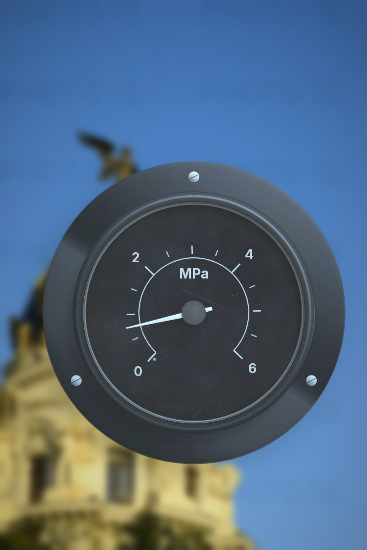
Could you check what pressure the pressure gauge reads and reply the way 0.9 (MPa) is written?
0.75 (MPa)
